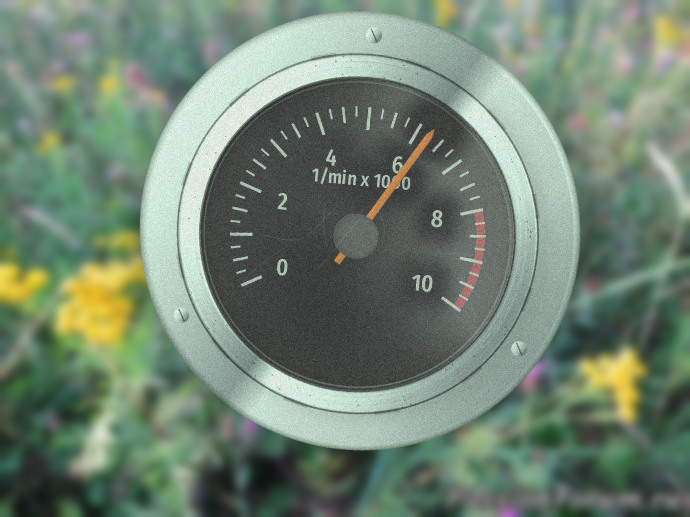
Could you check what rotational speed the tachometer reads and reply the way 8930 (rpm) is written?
6250 (rpm)
